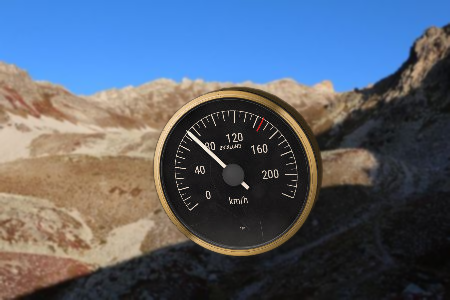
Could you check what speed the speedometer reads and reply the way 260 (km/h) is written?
75 (km/h)
